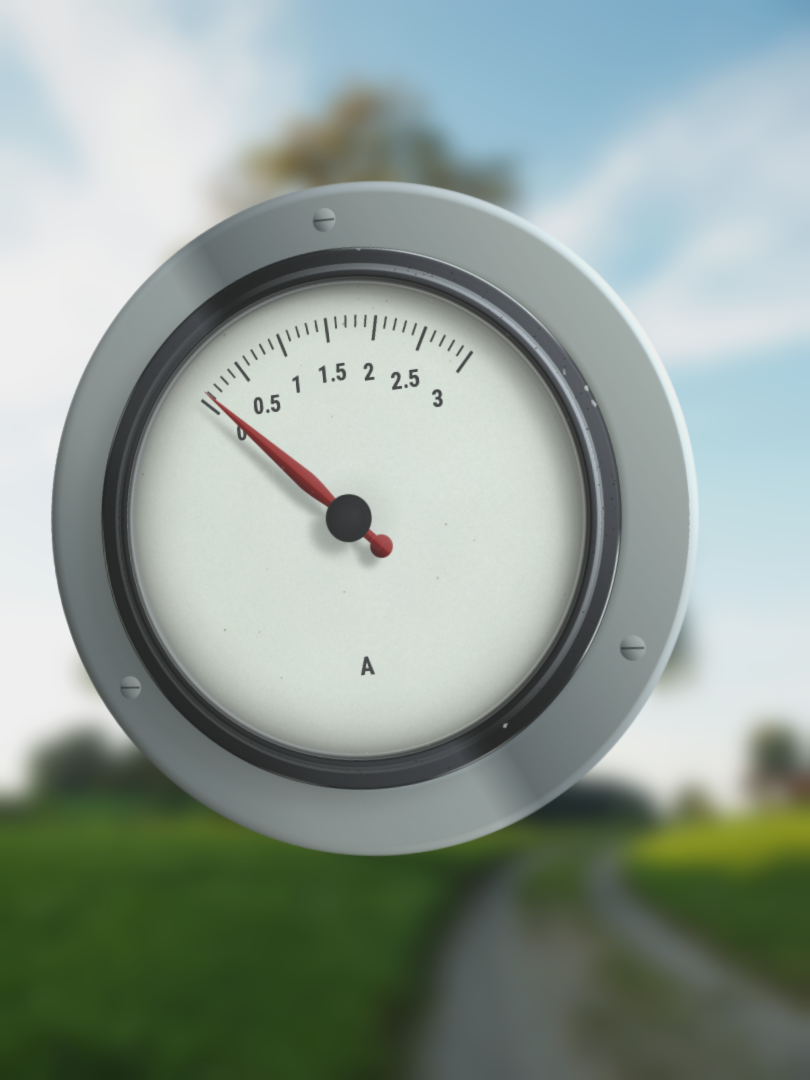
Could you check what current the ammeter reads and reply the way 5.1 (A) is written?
0.1 (A)
